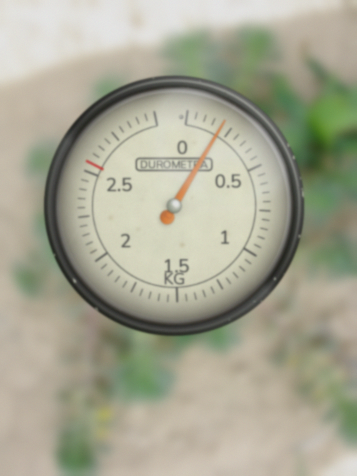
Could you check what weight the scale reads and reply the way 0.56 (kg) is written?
0.2 (kg)
